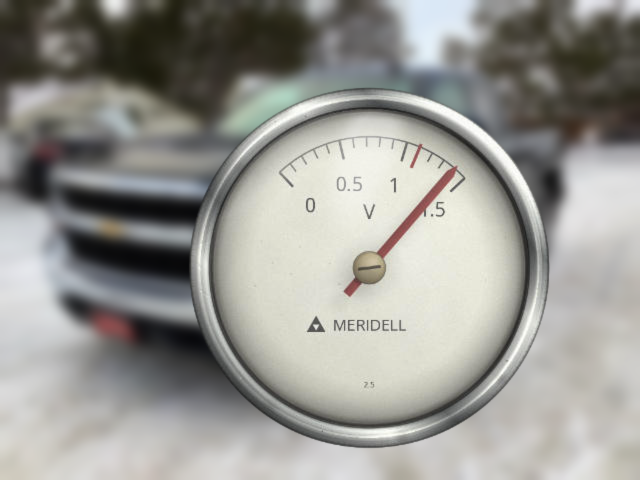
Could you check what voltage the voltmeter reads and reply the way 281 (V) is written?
1.4 (V)
